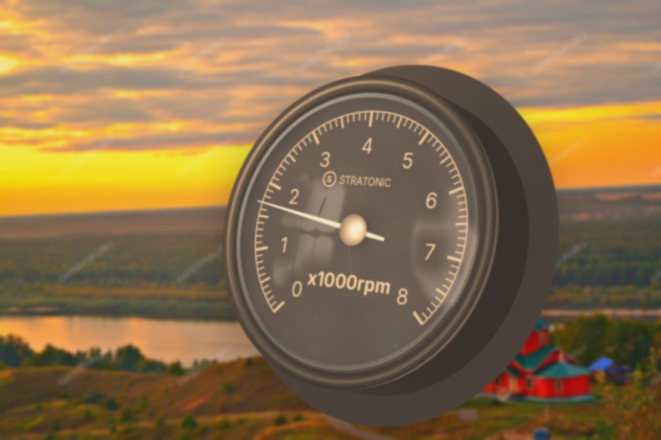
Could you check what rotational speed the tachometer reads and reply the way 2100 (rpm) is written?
1700 (rpm)
